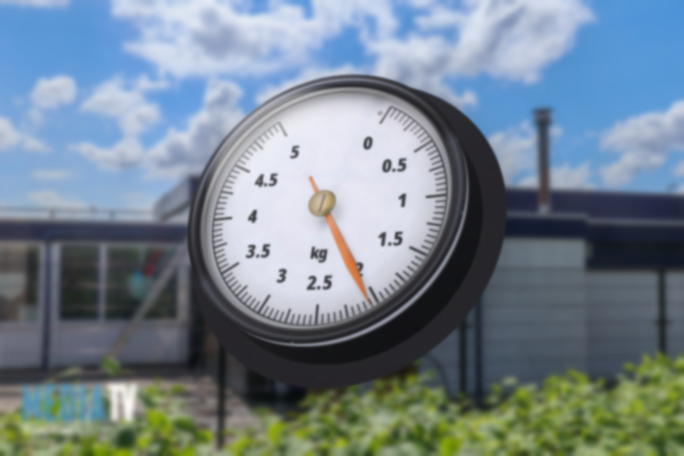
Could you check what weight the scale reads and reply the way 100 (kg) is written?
2.05 (kg)
